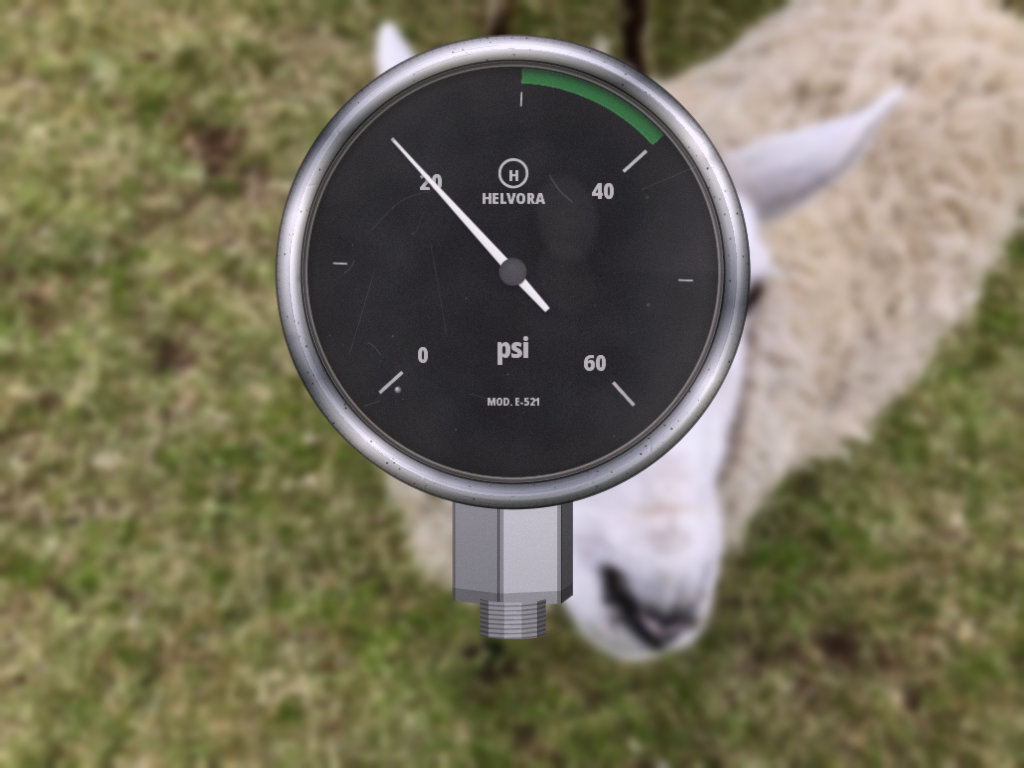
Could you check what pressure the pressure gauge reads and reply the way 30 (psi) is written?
20 (psi)
